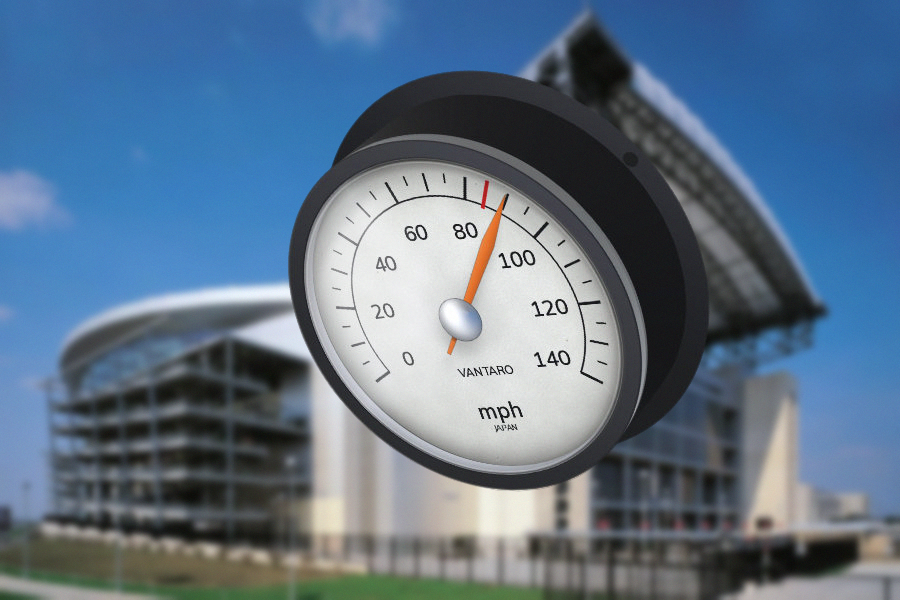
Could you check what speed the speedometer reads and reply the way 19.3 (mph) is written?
90 (mph)
